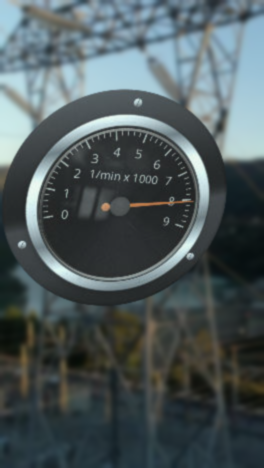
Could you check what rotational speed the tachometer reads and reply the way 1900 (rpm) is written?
8000 (rpm)
